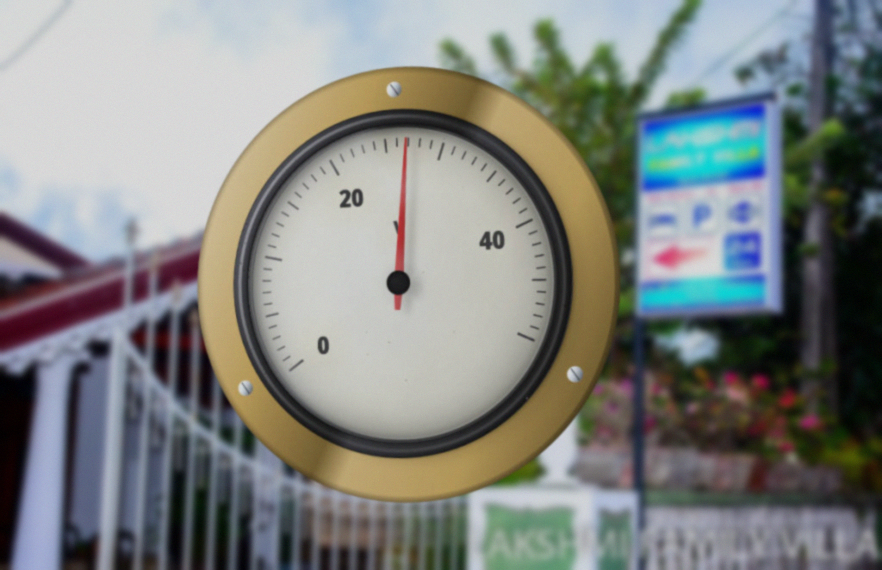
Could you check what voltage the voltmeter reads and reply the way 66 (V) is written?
27 (V)
